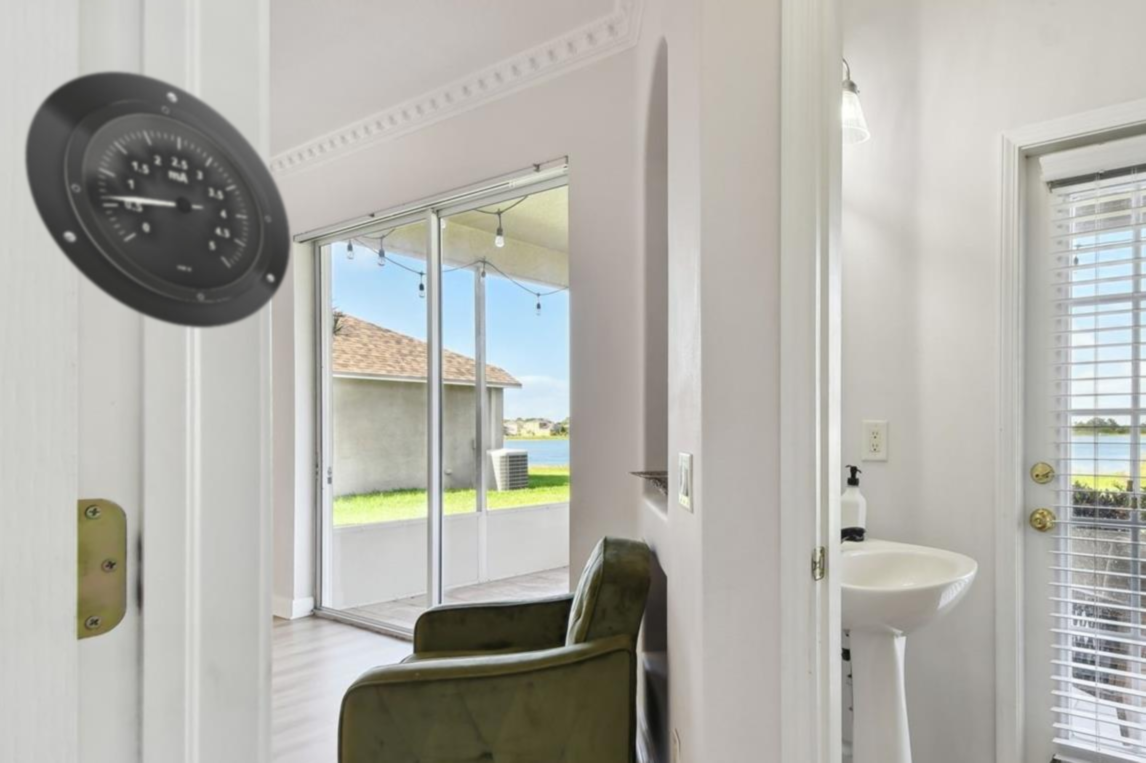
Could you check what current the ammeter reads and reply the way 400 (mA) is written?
0.6 (mA)
